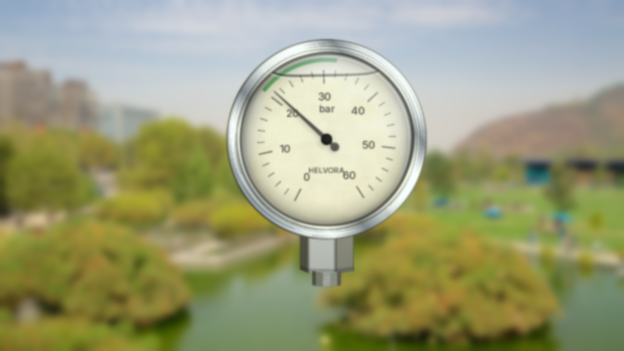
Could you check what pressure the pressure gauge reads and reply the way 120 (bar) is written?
21 (bar)
